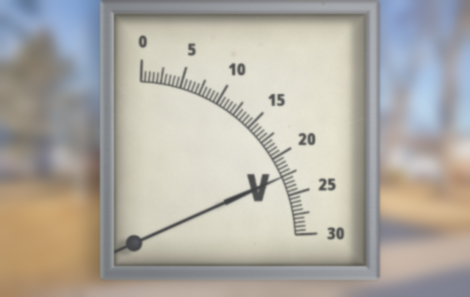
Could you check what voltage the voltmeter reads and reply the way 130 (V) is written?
22.5 (V)
